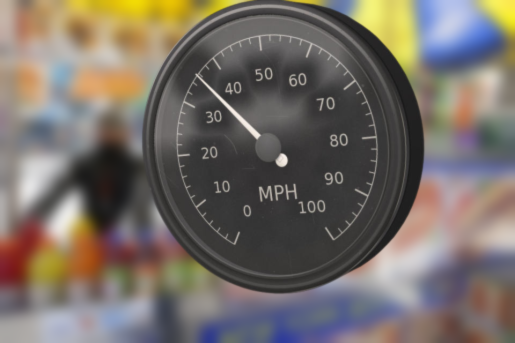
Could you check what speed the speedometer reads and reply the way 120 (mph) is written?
36 (mph)
